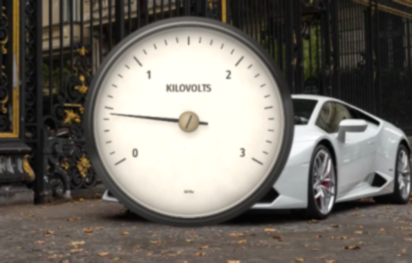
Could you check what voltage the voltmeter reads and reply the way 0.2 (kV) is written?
0.45 (kV)
